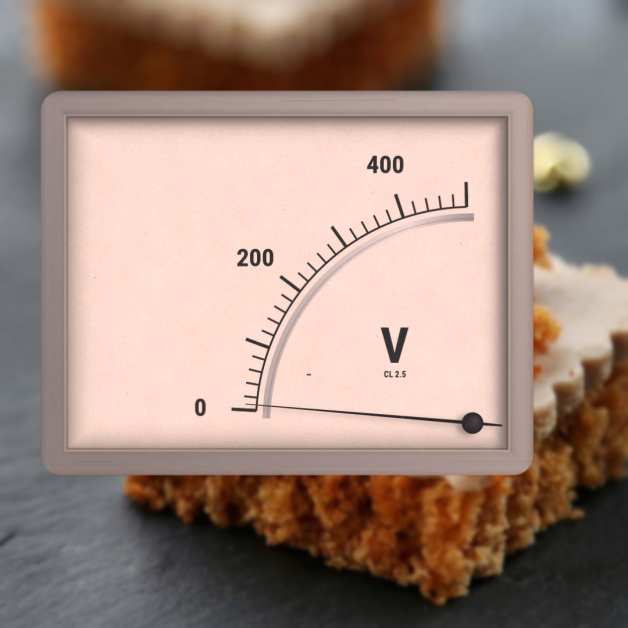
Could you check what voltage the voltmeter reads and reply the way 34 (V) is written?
10 (V)
